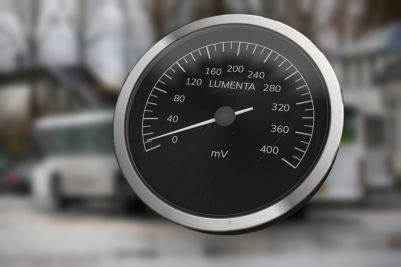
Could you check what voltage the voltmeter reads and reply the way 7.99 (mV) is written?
10 (mV)
